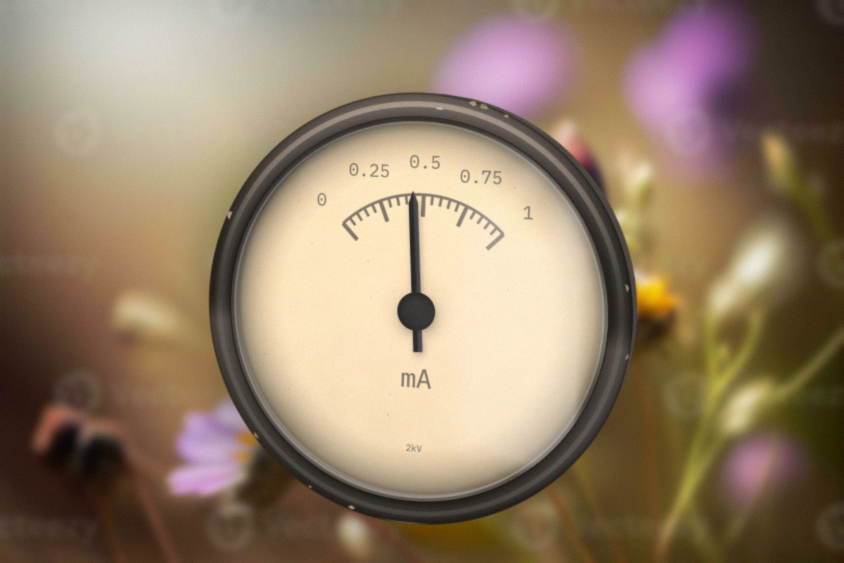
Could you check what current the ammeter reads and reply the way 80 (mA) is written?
0.45 (mA)
